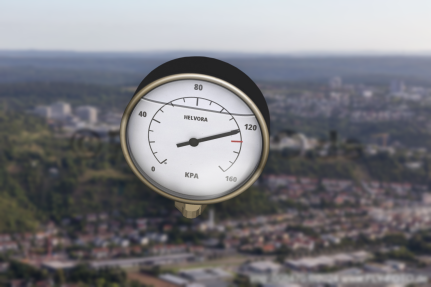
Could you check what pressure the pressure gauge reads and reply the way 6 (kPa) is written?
120 (kPa)
